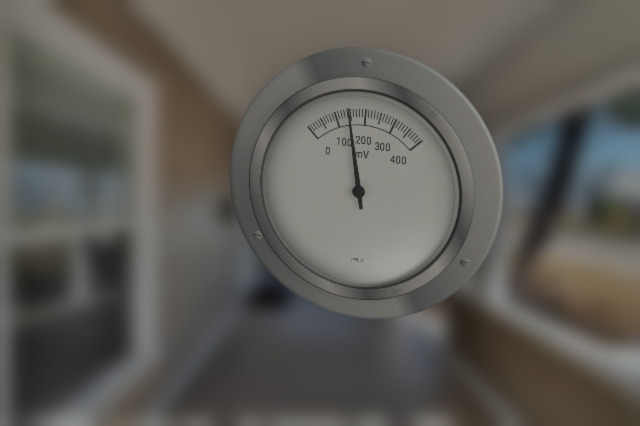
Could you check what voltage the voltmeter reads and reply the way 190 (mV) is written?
150 (mV)
